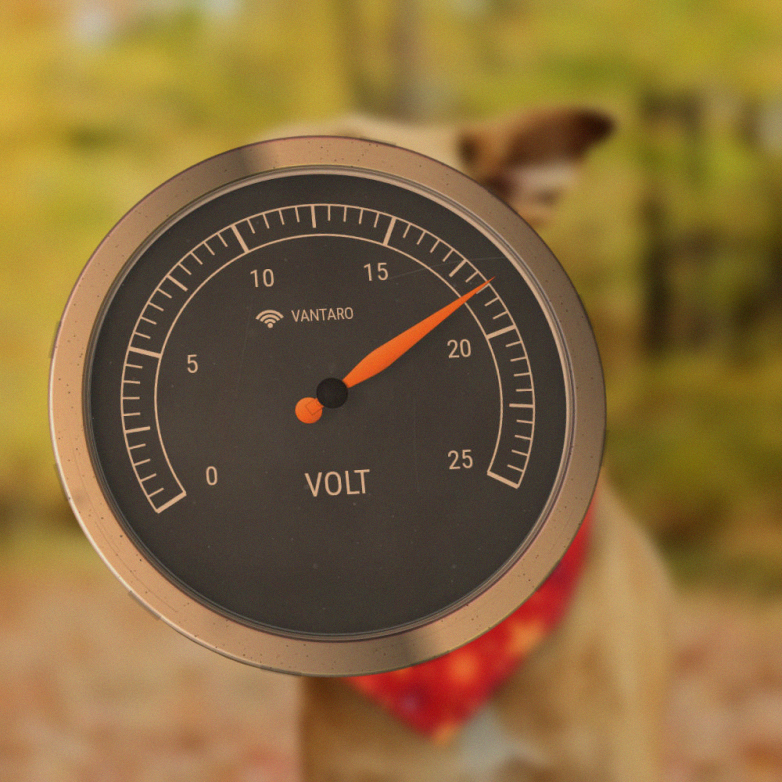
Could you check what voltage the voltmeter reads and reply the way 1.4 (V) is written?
18.5 (V)
